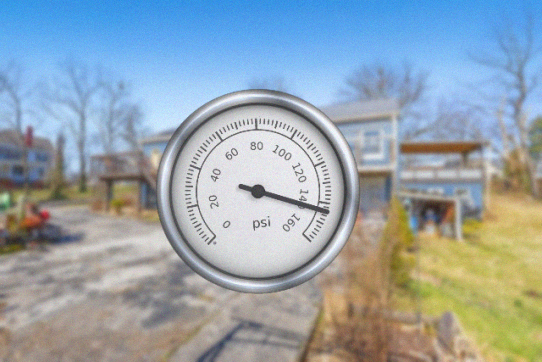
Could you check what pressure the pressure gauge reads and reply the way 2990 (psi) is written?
144 (psi)
